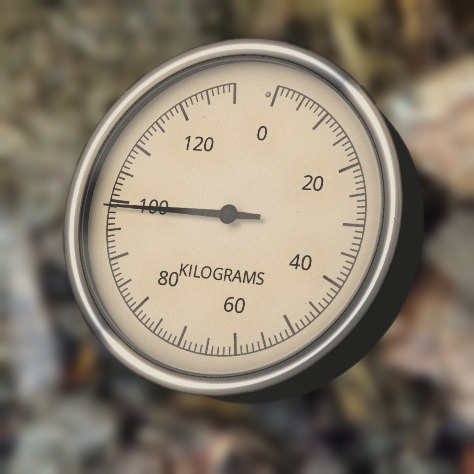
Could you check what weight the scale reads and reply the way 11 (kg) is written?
99 (kg)
